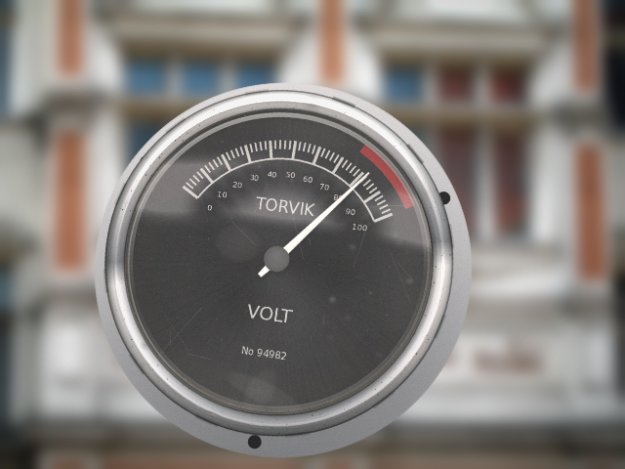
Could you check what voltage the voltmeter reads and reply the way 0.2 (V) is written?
82 (V)
